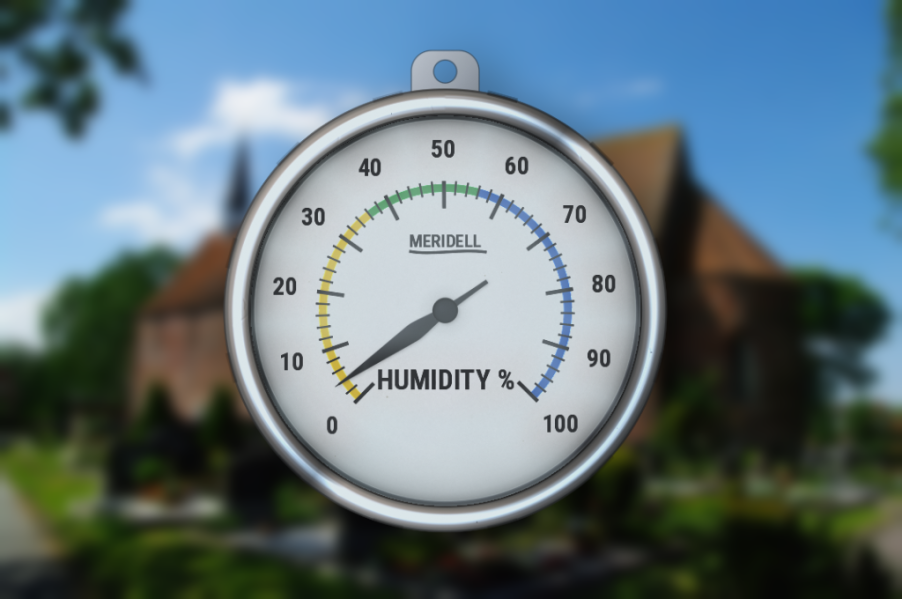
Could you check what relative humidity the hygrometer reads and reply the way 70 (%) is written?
4 (%)
